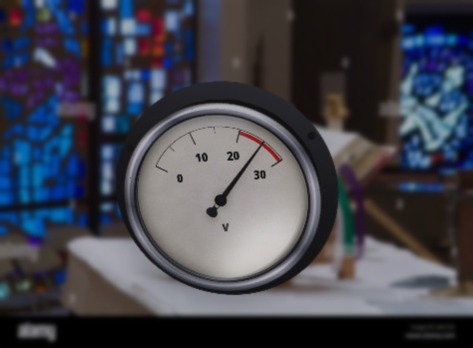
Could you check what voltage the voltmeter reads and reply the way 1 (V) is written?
25 (V)
